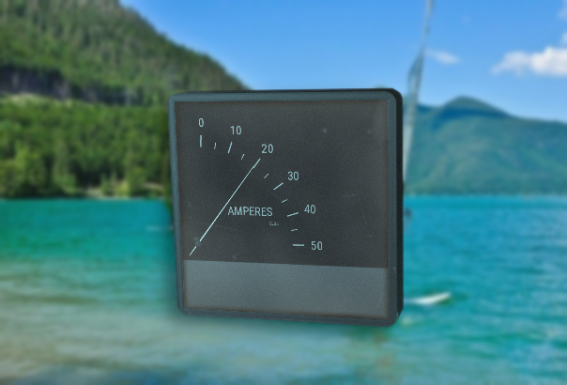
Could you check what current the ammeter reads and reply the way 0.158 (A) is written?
20 (A)
